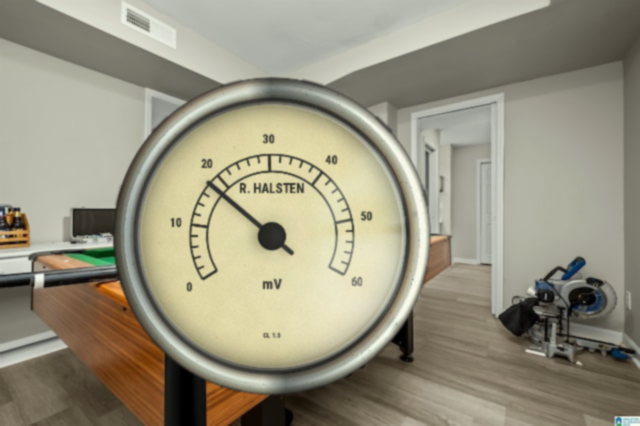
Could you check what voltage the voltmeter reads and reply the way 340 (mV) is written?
18 (mV)
